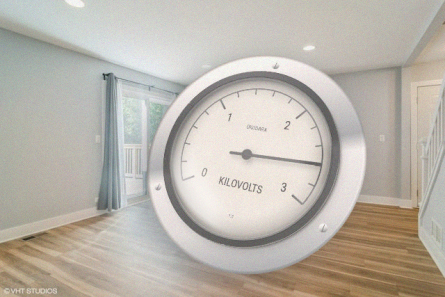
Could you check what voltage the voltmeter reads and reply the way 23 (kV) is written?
2.6 (kV)
